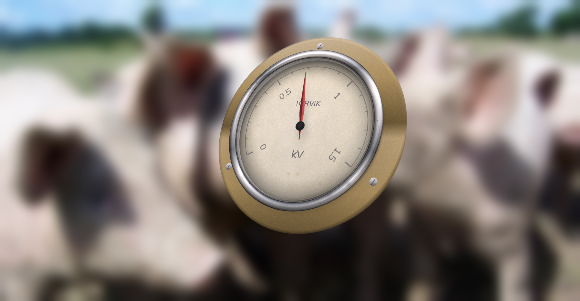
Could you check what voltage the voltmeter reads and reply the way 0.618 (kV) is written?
0.7 (kV)
